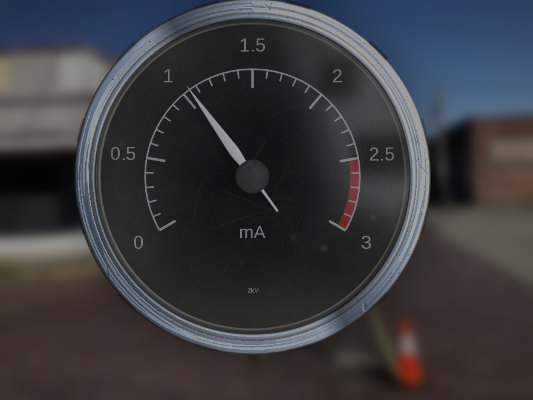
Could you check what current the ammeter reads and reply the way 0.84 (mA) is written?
1.05 (mA)
